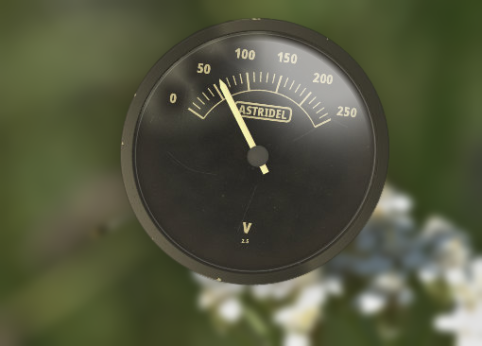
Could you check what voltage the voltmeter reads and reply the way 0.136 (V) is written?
60 (V)
